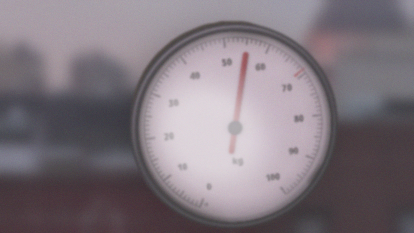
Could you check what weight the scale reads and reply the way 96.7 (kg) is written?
55 (kg)
